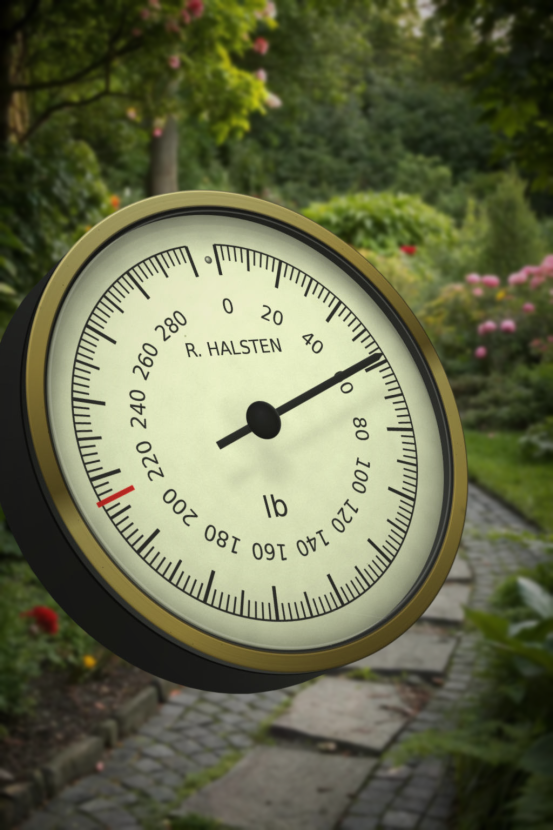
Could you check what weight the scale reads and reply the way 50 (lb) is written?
58 (lb)
